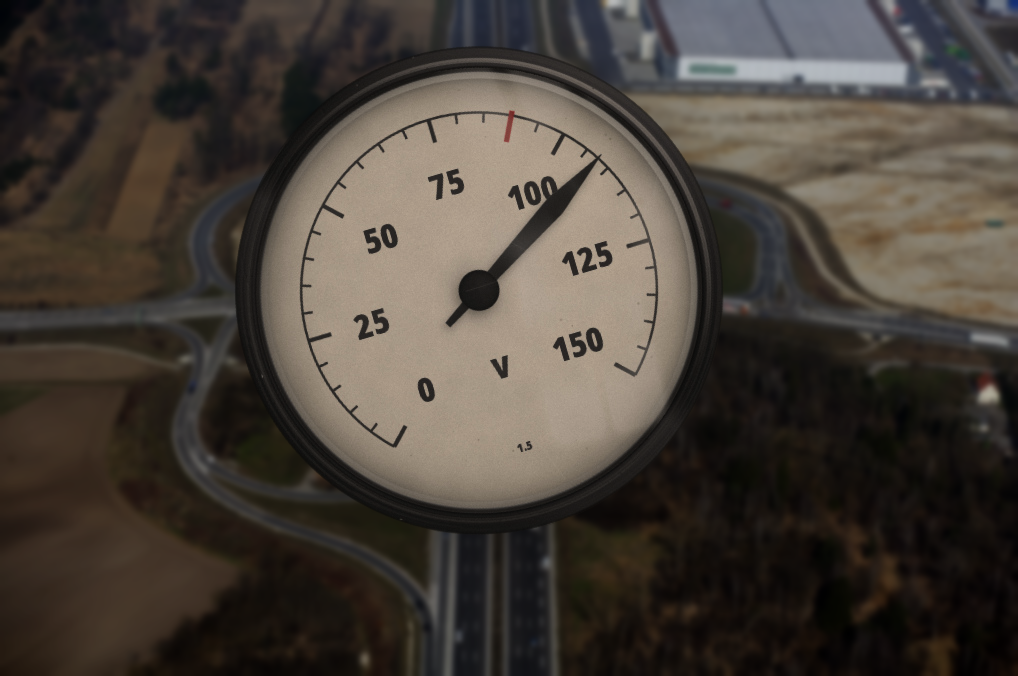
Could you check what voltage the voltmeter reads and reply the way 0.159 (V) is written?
107.5 (V)
